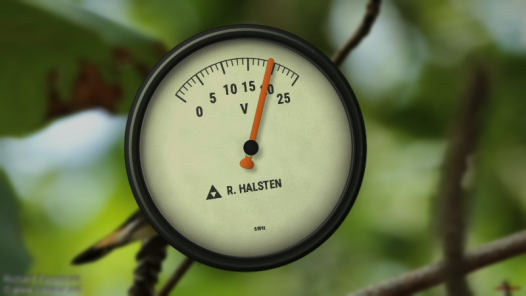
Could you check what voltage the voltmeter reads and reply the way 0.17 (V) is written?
19 (V)
